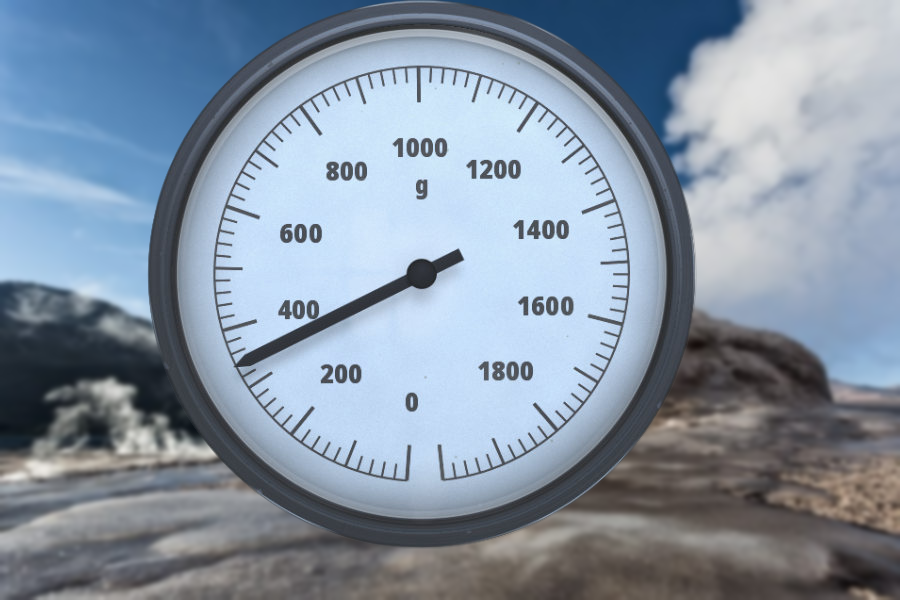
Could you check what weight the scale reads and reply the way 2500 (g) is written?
340 (g)
